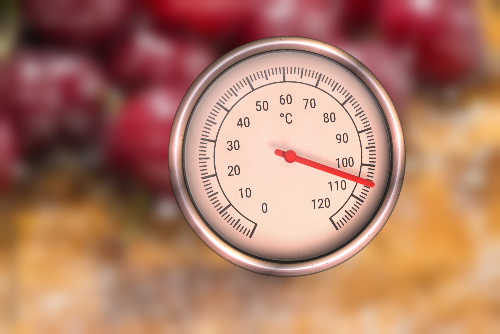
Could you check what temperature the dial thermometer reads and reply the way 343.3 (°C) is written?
105 (°C)
